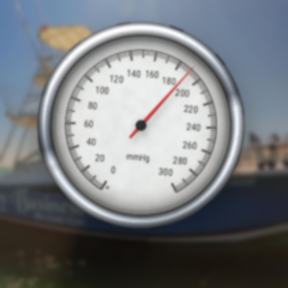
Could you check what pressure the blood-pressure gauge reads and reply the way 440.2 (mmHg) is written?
190 (mmHg)
